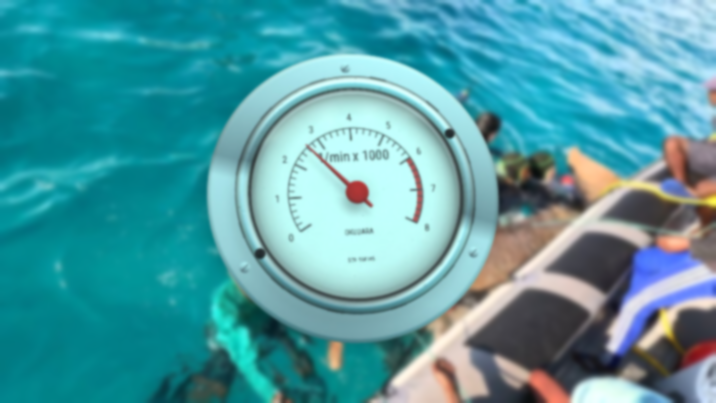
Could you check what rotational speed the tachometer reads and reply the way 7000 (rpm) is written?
2600 (rpm)
